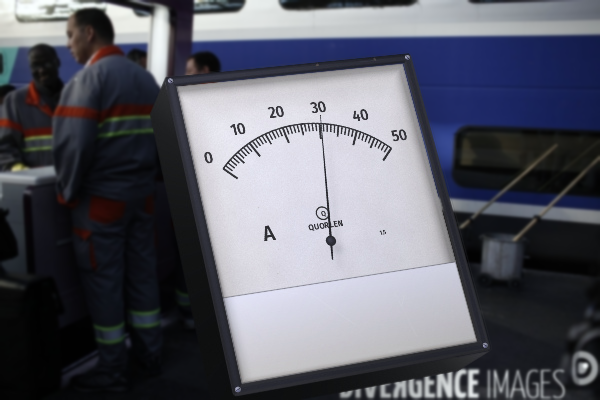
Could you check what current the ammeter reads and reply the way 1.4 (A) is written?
30 (A)
